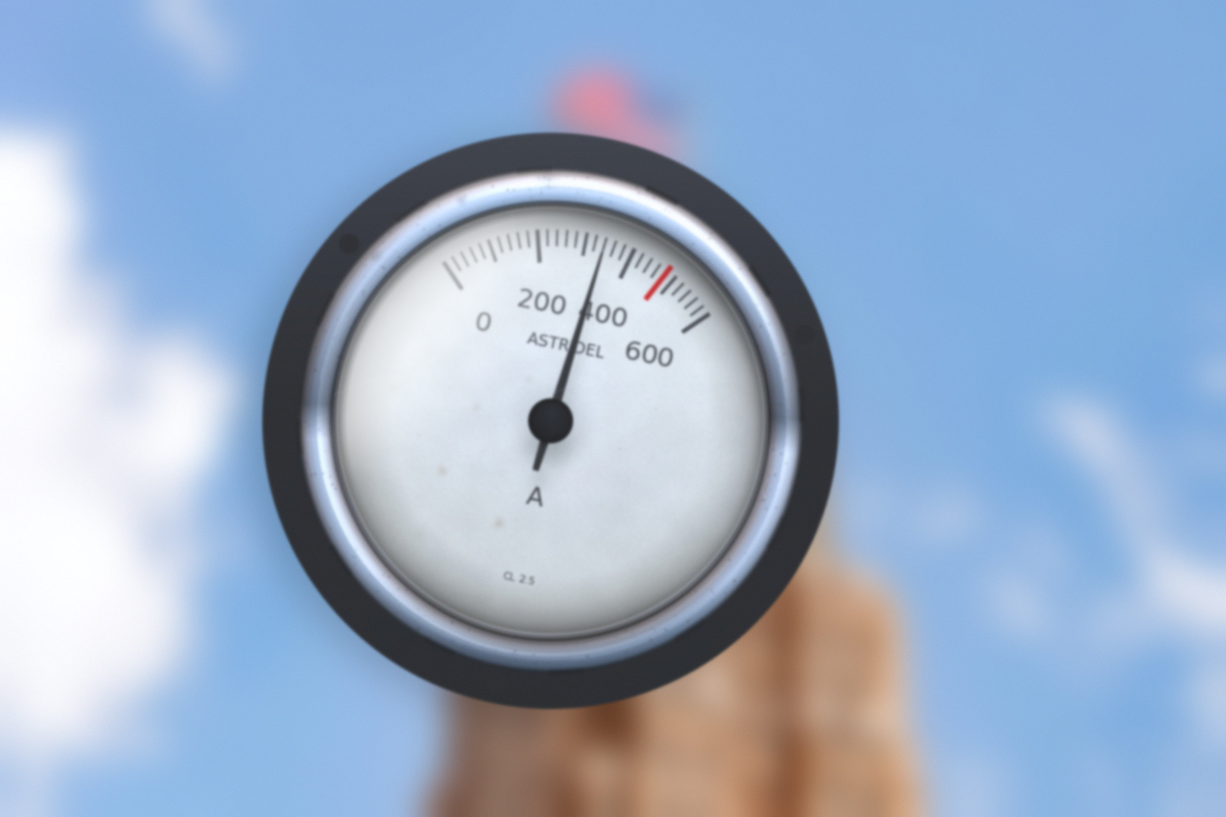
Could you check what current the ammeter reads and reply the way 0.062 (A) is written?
340 (A)
